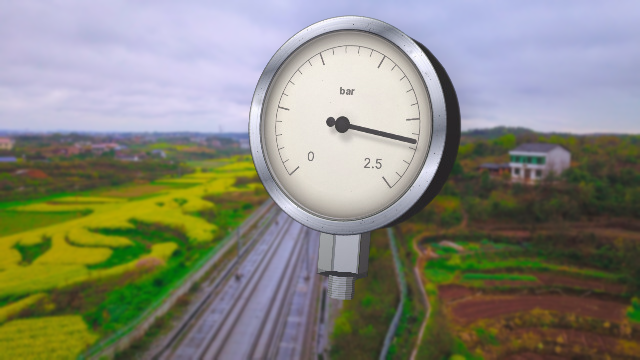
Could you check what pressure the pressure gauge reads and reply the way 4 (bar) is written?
2.15 (bar)
